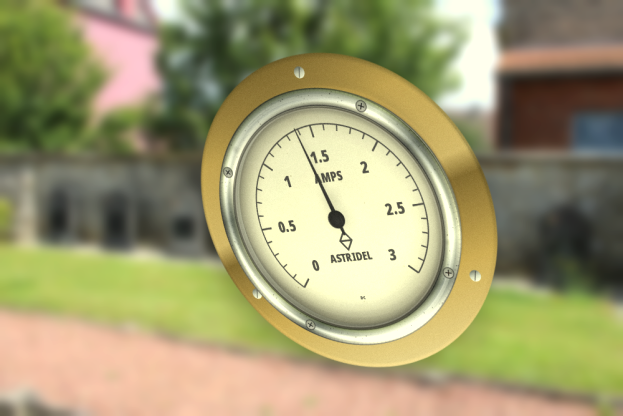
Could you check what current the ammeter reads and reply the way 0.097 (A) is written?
1.4 (A)
